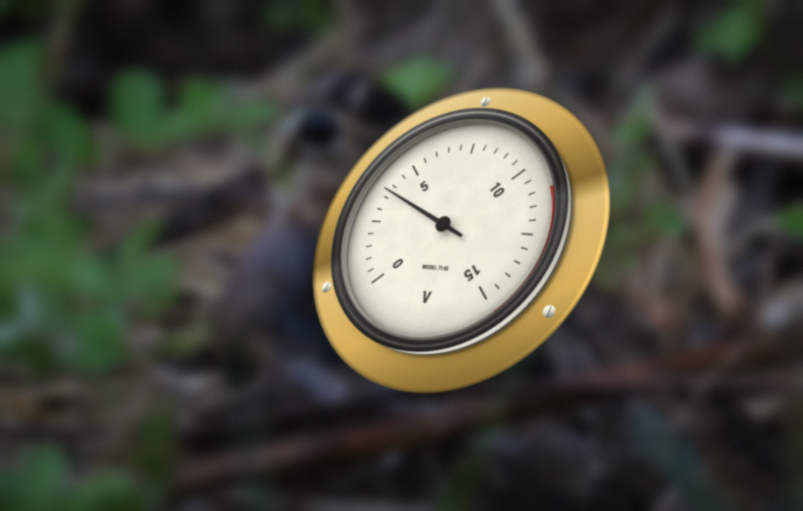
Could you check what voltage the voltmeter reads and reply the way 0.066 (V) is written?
3.75 (V)
